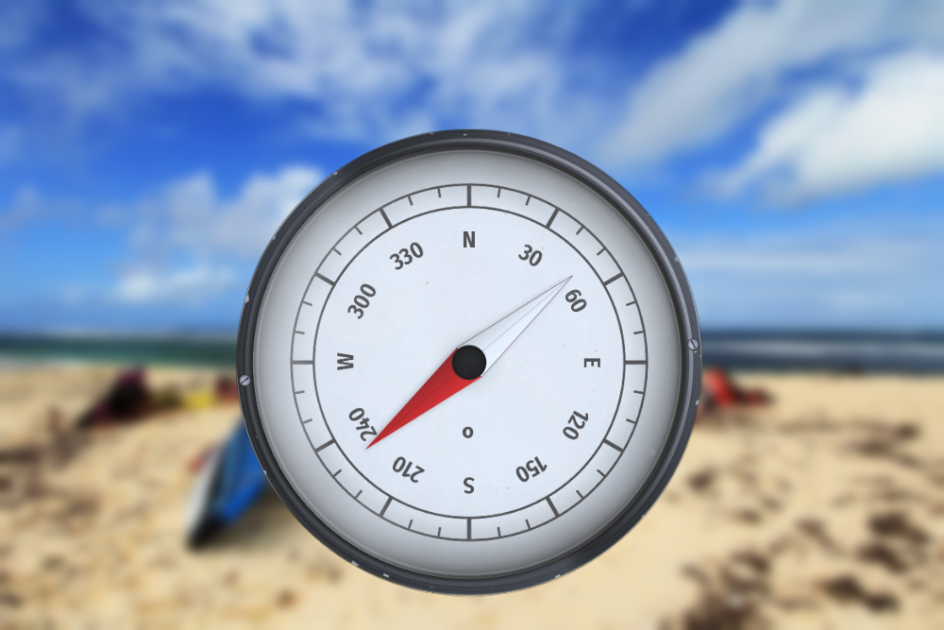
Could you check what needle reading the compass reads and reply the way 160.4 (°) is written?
230 (°)
